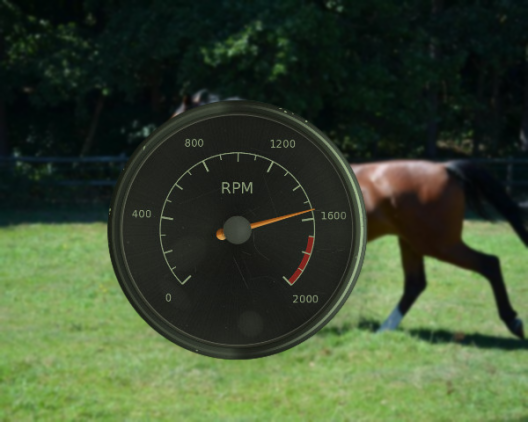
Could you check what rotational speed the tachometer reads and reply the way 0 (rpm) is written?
1550 (rpm)
